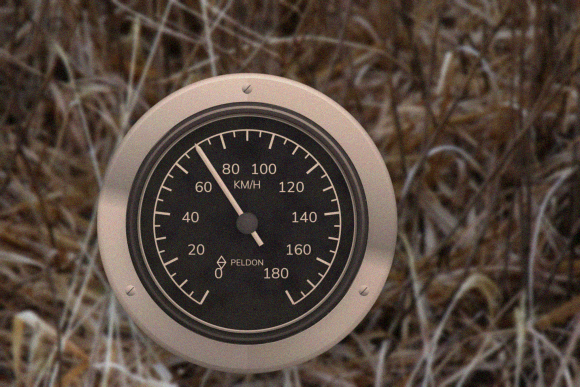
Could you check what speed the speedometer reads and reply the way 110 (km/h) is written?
70 (km/h)
